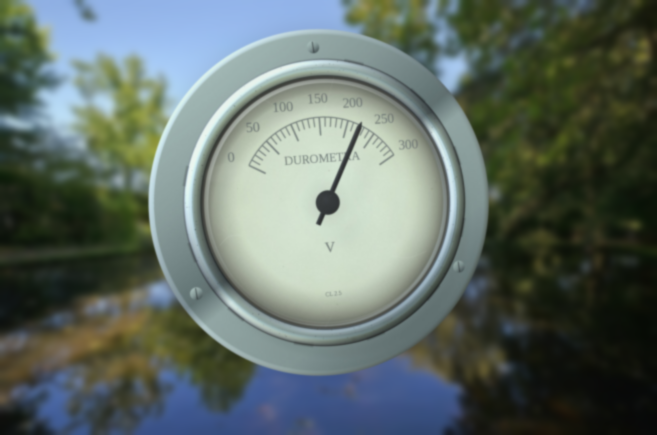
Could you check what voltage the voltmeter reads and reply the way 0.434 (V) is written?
220 (V)
